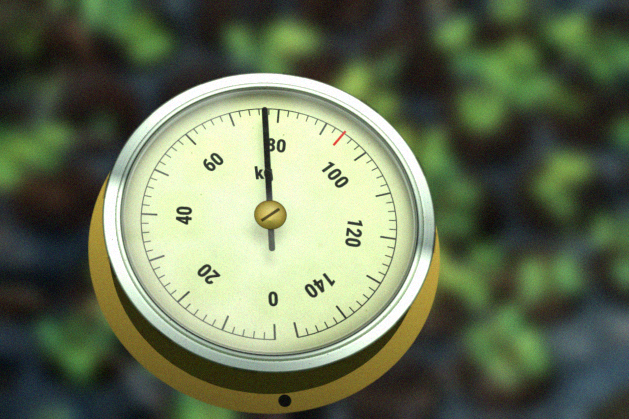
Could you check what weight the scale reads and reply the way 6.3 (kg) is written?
77 (kg)
